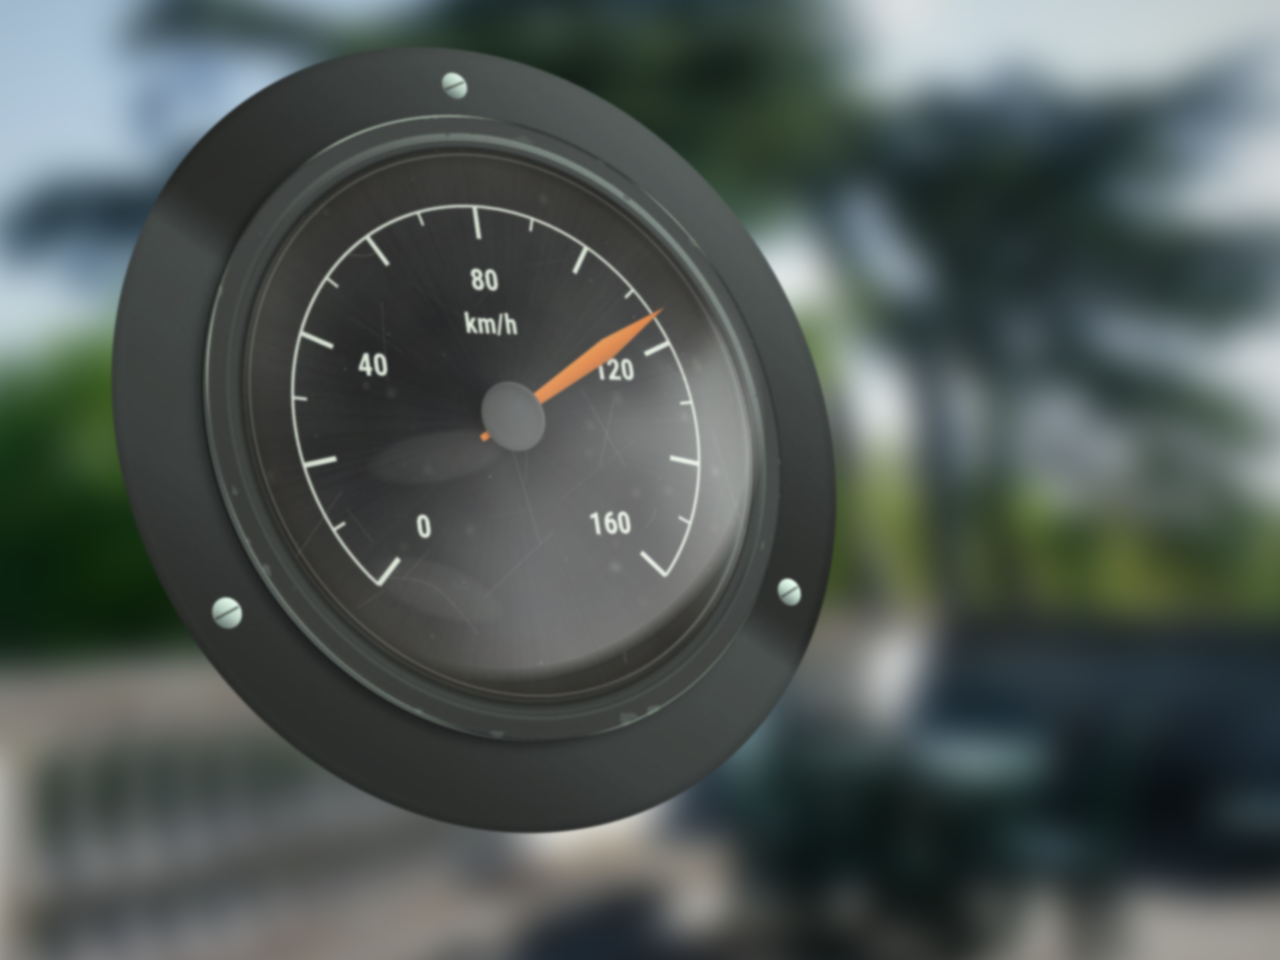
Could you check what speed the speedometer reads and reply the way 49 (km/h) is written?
115 (km/h)
